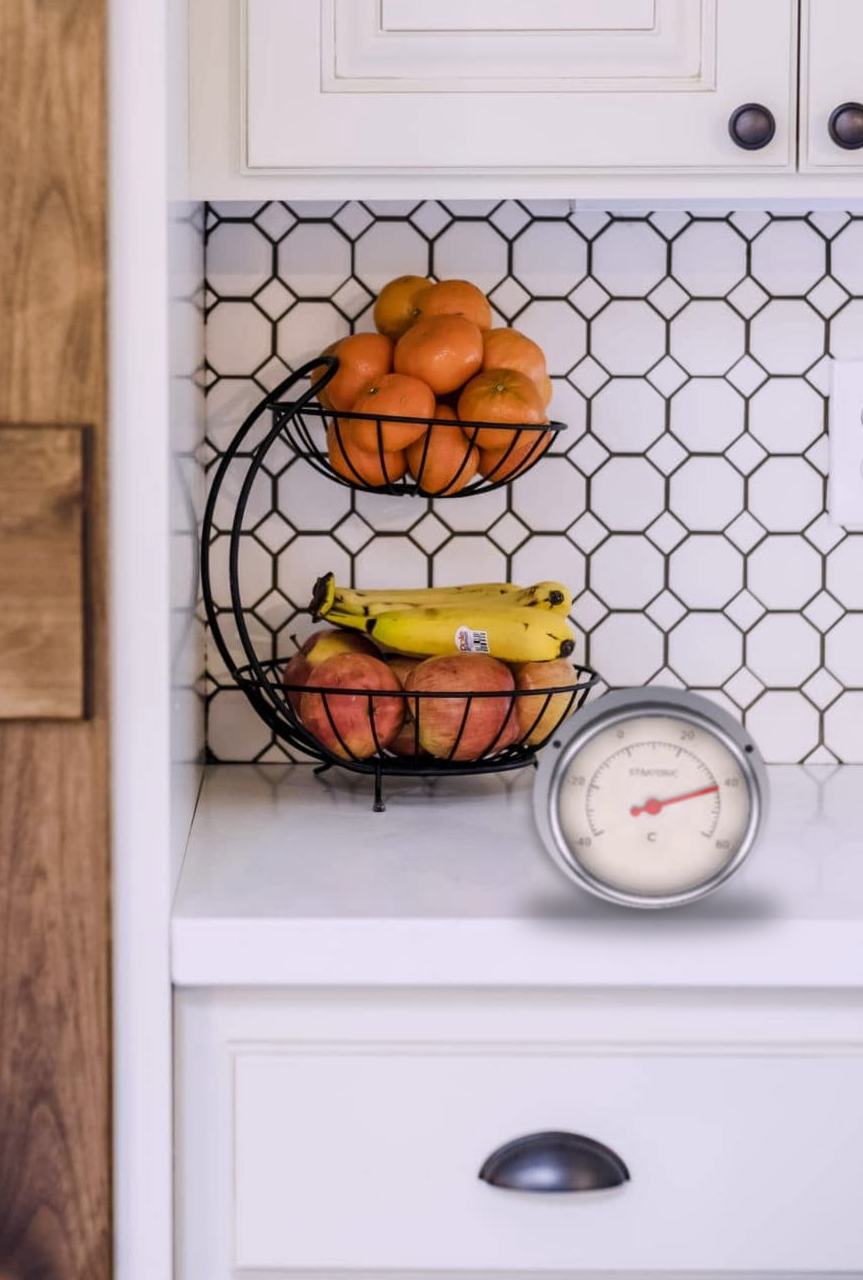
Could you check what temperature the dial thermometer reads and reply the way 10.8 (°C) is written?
40 (°C)
